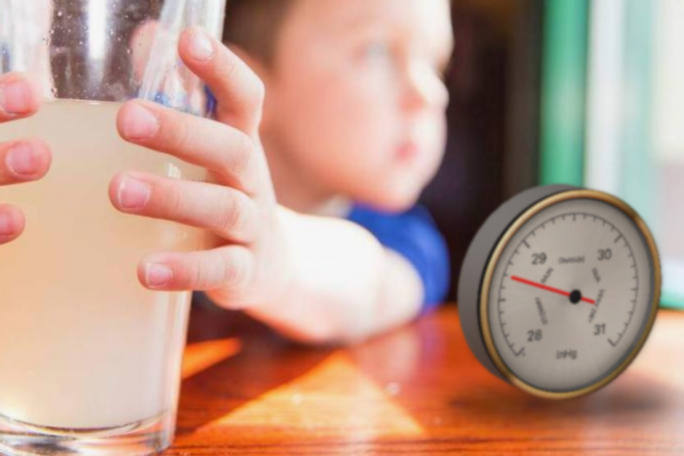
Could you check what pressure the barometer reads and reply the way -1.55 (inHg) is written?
28.7 (inHg)
